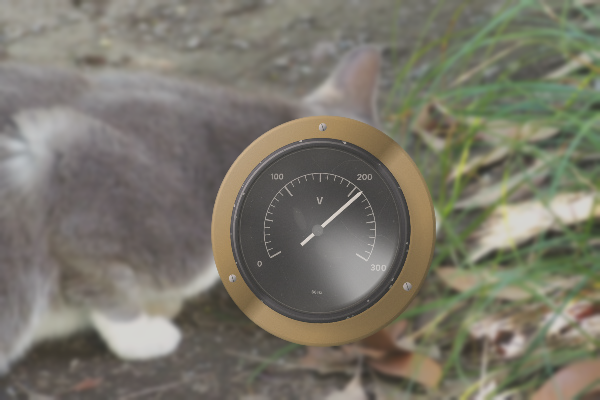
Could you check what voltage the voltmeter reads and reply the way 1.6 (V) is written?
210 (V)
